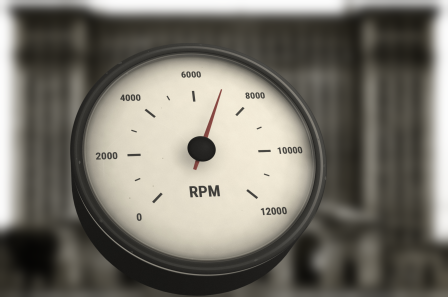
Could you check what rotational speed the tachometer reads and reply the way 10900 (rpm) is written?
7000 (rpm)
